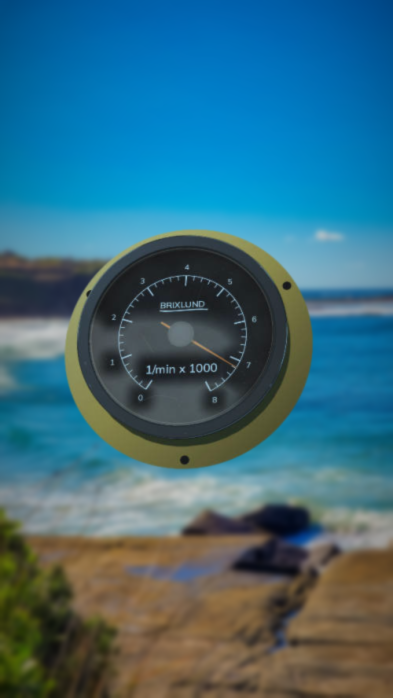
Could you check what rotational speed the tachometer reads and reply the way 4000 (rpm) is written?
7200 (rpm)
